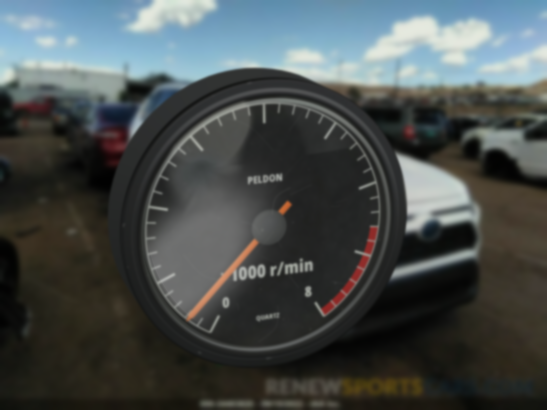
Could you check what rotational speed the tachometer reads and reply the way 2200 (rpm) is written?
400 (rpm)
